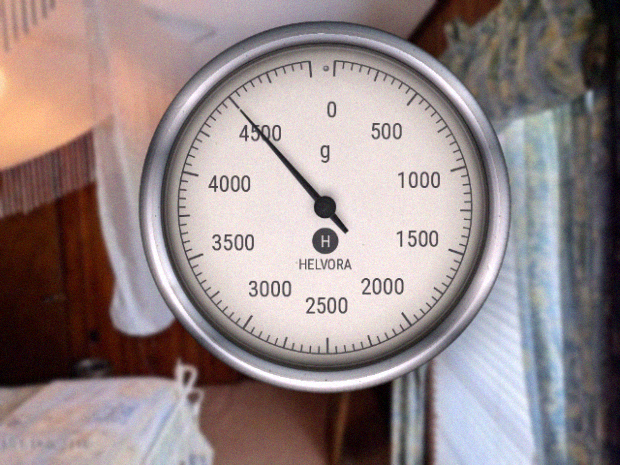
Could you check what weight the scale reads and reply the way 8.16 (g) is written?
4500 (g)
